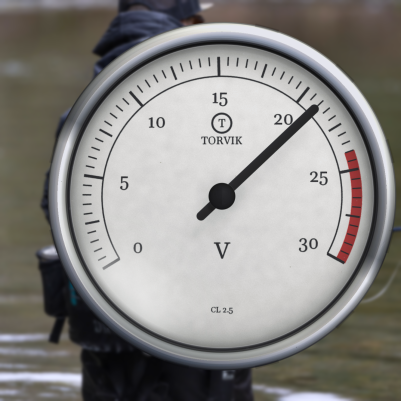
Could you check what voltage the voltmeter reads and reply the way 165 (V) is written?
21 (V)
